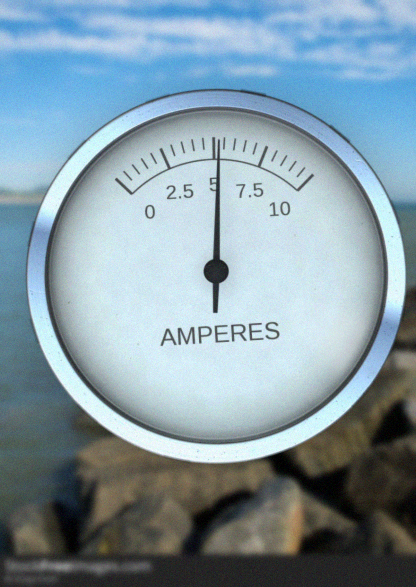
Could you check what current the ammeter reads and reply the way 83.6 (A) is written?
5.25 (A)
